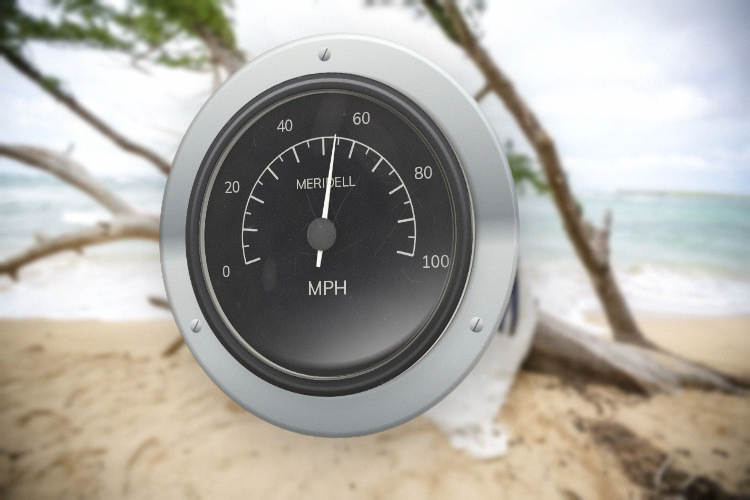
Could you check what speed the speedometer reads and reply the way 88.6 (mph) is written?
55 (mph)
